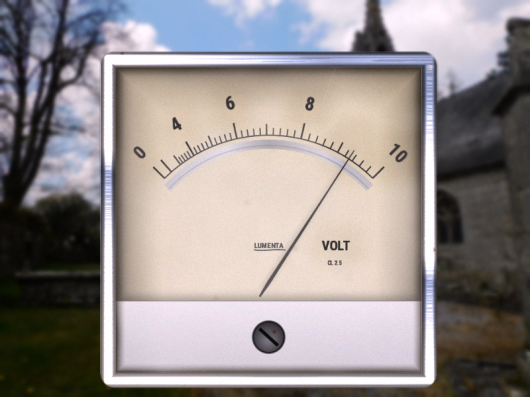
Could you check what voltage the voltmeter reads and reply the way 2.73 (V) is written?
9.3 (V)
